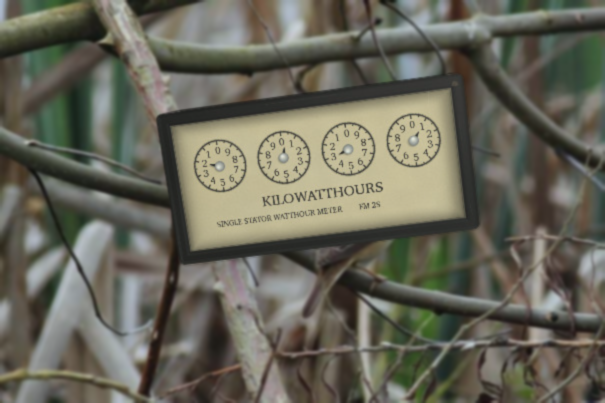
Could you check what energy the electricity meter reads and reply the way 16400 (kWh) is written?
2031 (kWh)
